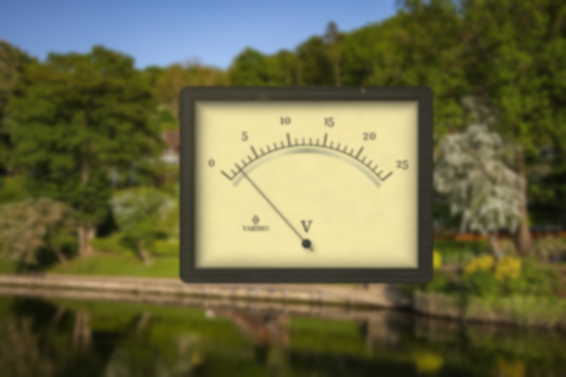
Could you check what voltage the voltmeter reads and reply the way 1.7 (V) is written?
2 (V)
